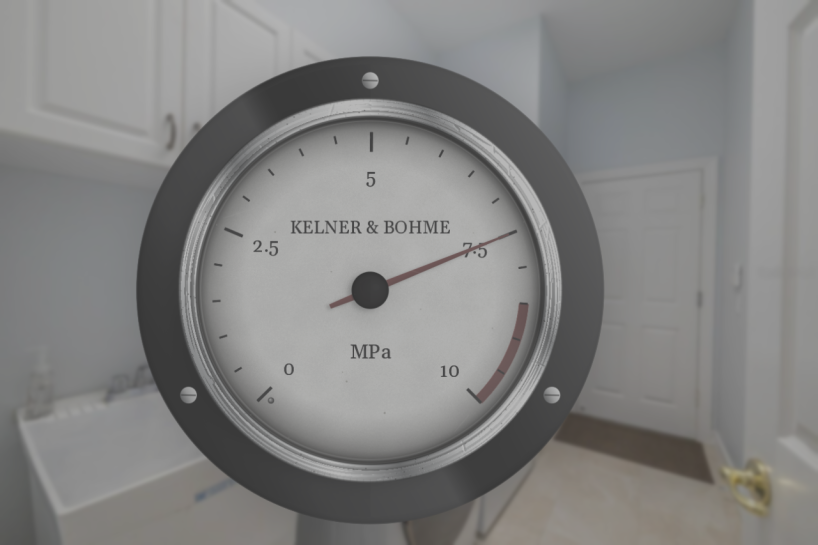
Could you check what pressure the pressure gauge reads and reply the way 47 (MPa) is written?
7.5 (MPa)
